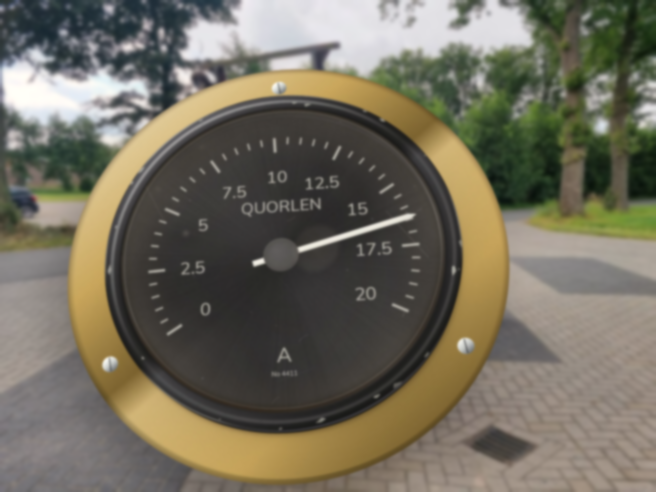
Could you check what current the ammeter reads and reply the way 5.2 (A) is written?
16.5 (A)
